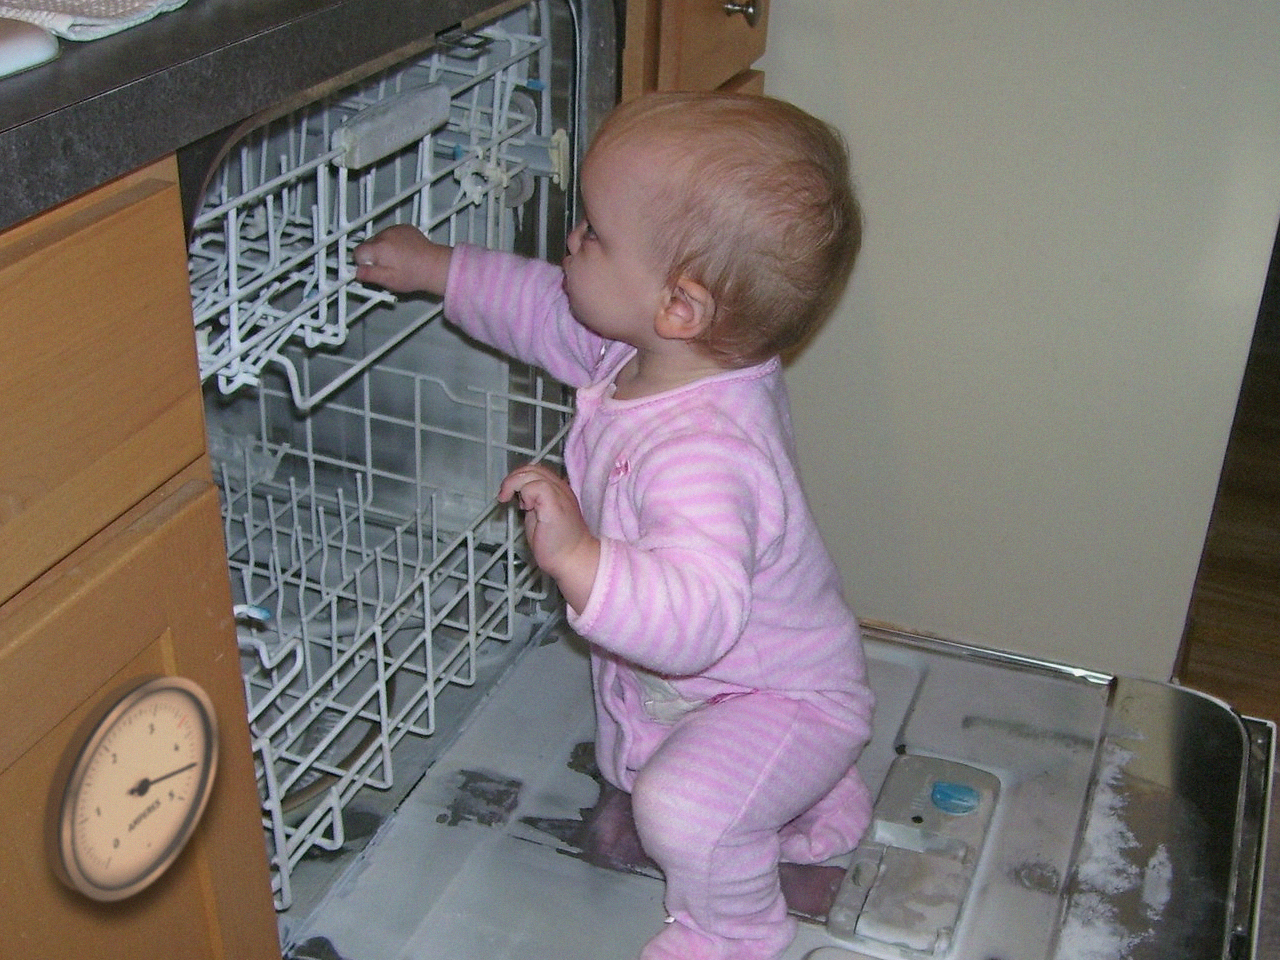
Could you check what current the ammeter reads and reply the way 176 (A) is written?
4.5 (A)
